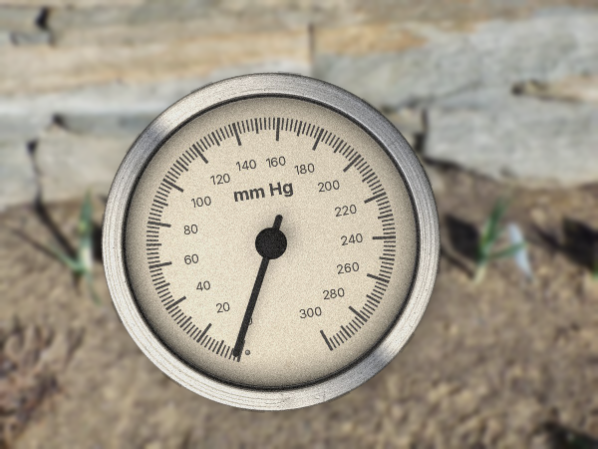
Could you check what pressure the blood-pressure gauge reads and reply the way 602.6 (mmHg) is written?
2 (mmHg)
